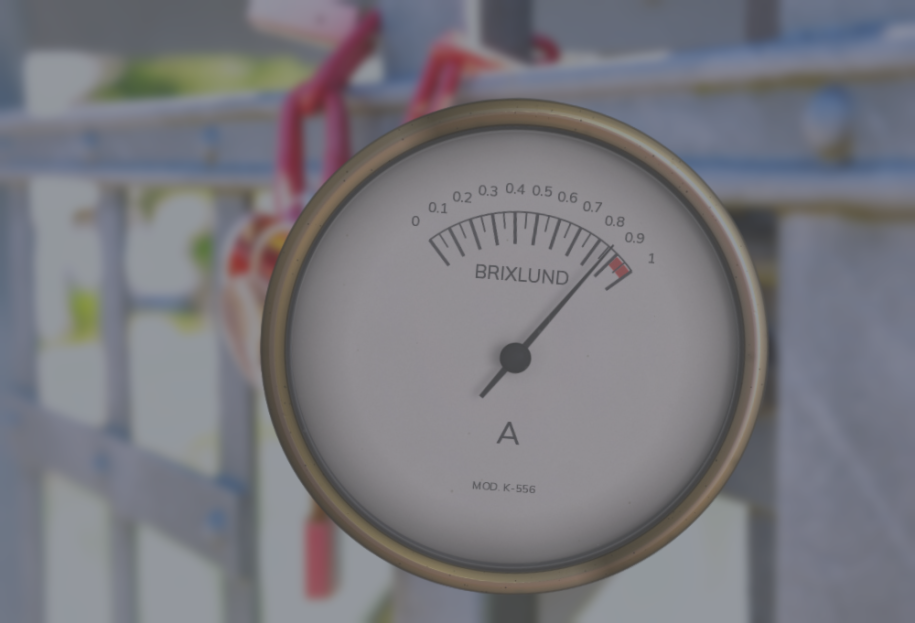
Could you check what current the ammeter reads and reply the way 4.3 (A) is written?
0.85 (A)
